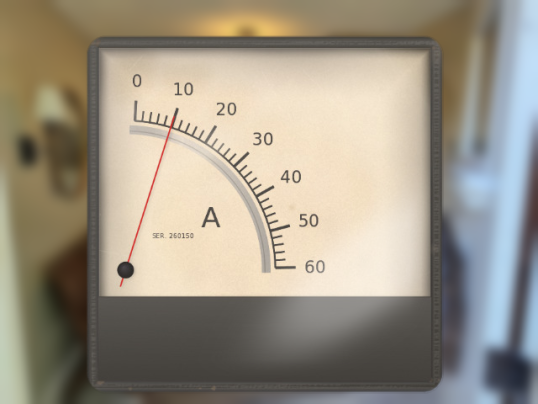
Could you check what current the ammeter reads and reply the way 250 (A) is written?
10 (A)
